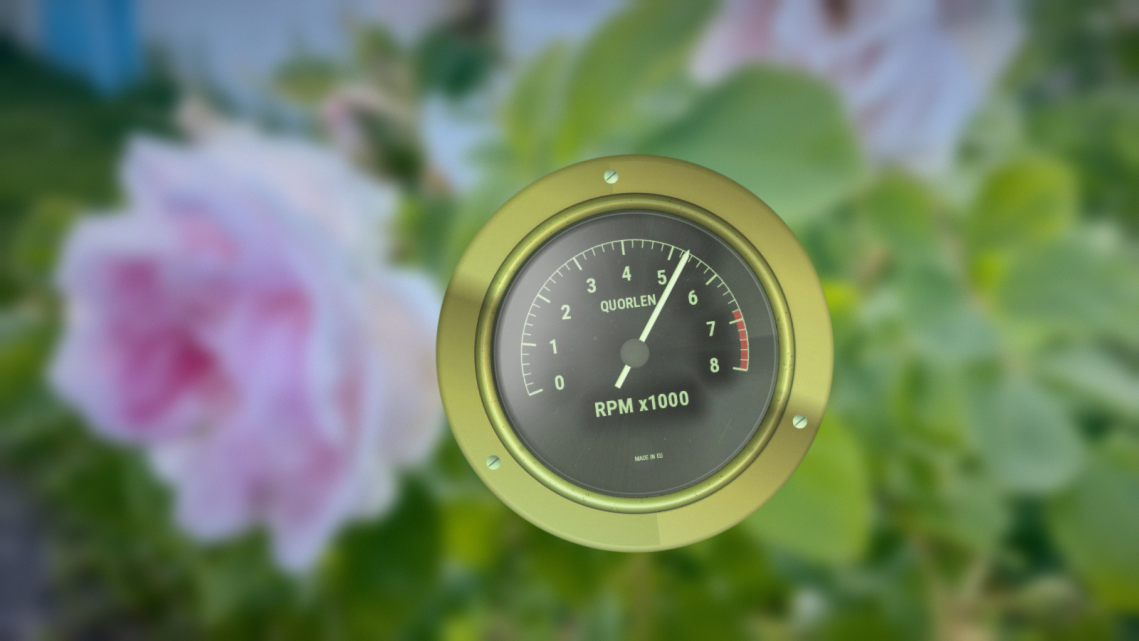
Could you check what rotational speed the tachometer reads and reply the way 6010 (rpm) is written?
5300 (rpm)
